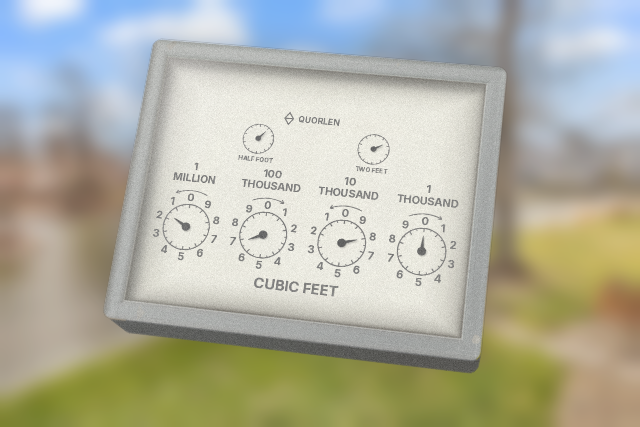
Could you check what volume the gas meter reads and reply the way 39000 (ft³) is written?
168000 (ft³)
